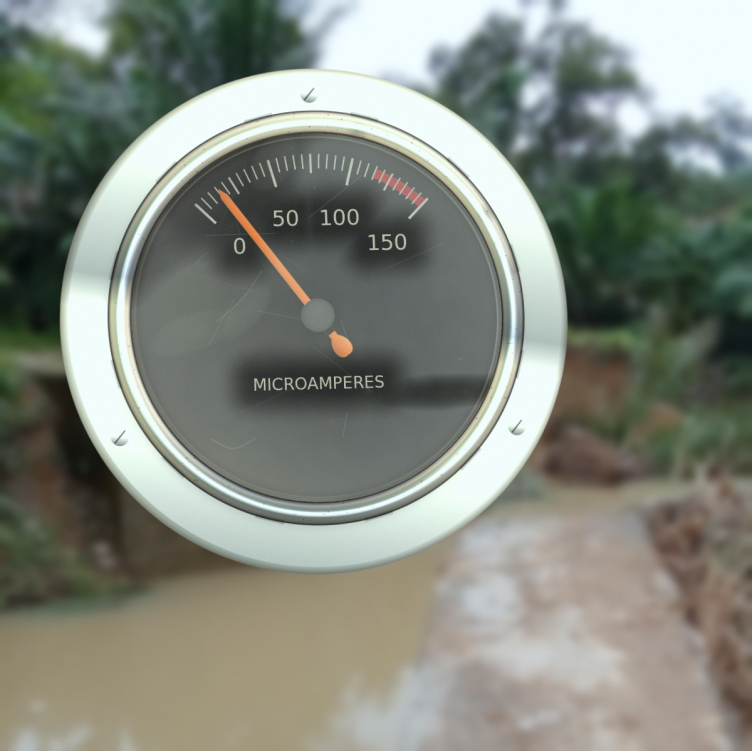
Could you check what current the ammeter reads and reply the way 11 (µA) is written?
15 (µA)
